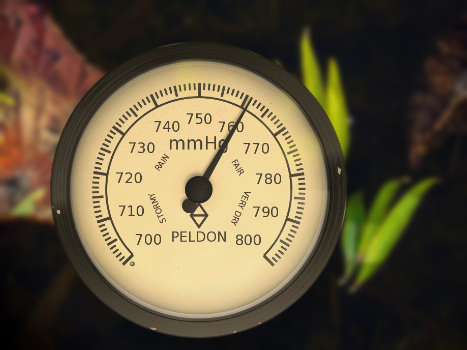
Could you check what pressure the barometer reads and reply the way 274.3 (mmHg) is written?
761 (mmHg)
